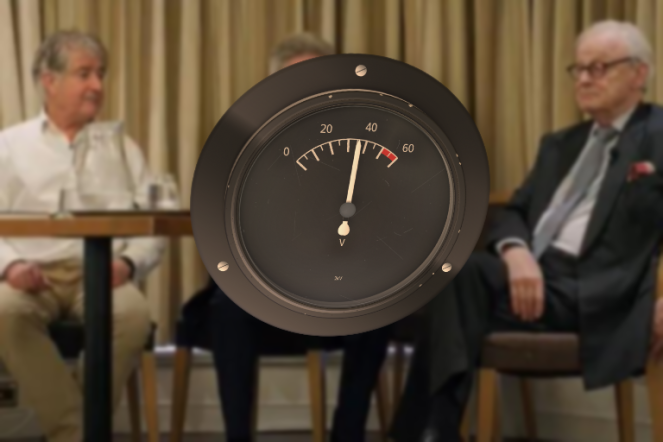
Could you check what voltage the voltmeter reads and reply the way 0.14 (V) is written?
35 (V)
